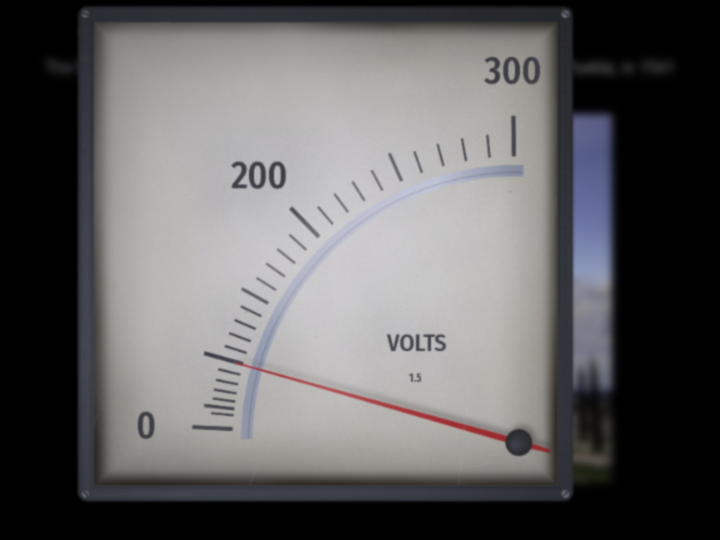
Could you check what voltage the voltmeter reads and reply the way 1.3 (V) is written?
100 (V)
